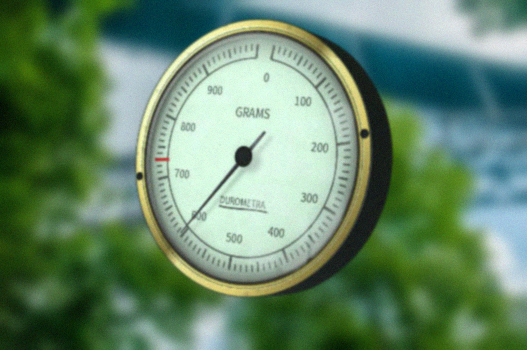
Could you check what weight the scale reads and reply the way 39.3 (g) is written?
600 (g)
